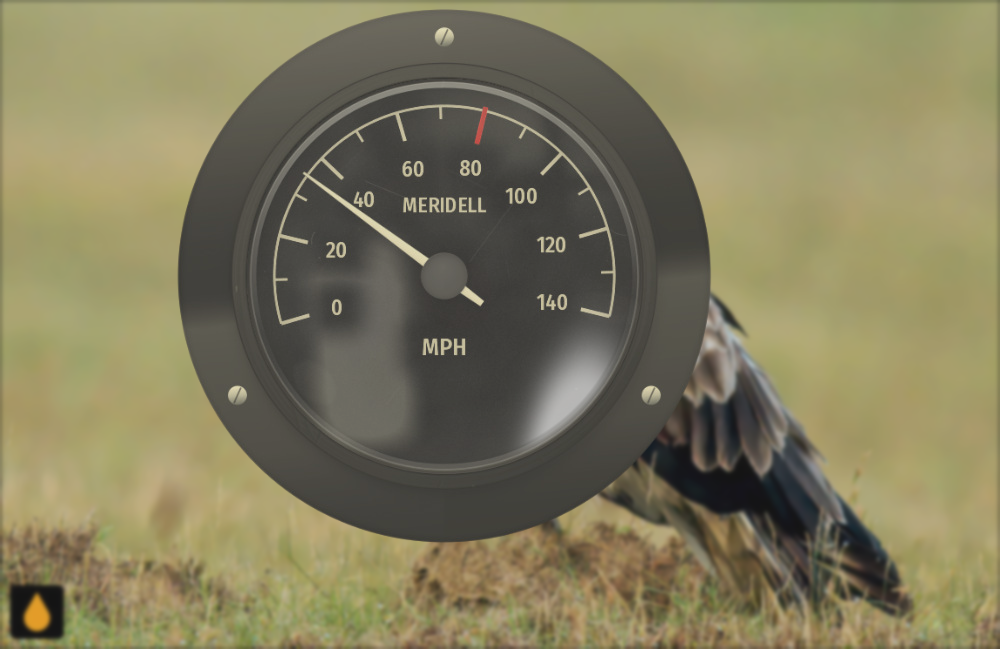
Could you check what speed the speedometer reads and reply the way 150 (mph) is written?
35 (mph)
